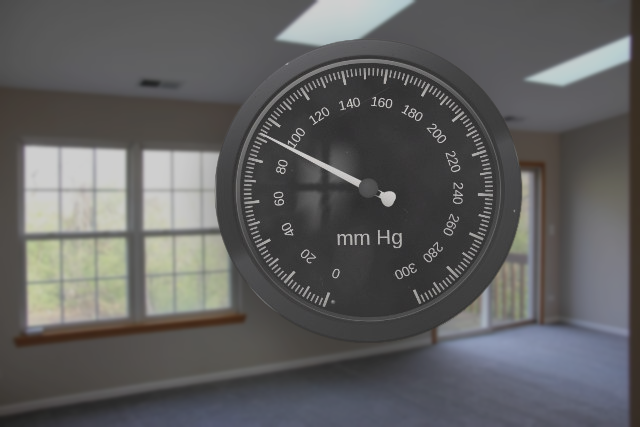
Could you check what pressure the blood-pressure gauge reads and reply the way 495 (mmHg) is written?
92 (mmHg)
